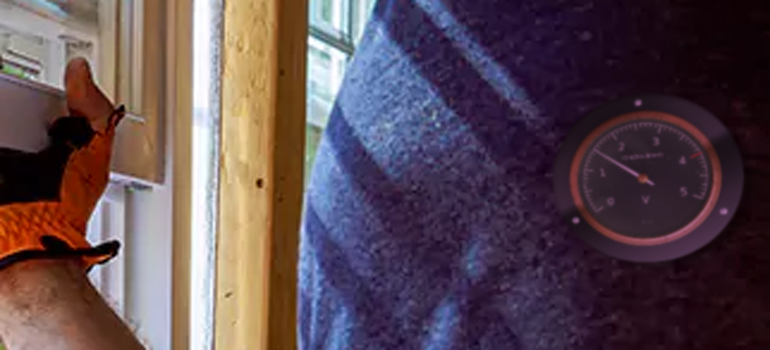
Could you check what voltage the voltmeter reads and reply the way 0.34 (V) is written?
1.5 (V)
